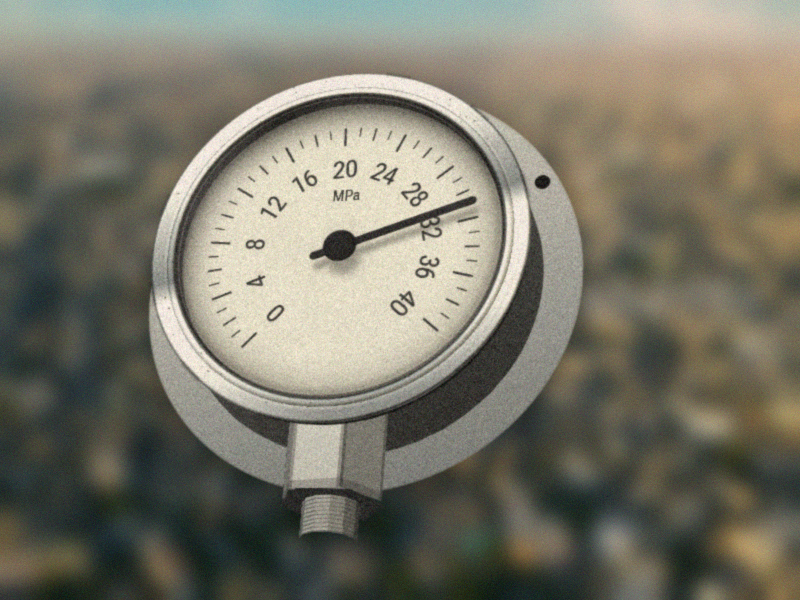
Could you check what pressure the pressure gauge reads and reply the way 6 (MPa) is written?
31 (MPa)
